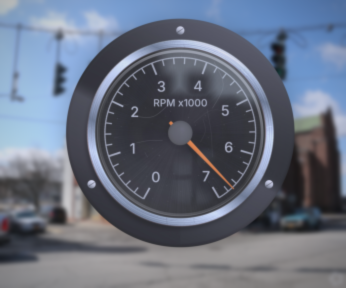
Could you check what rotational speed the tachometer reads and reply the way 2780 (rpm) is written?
6700 (rpm)
